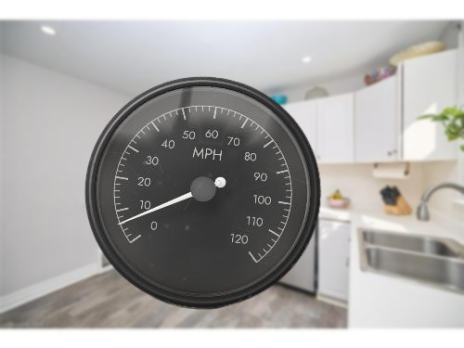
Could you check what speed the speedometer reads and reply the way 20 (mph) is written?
6 (mph)
